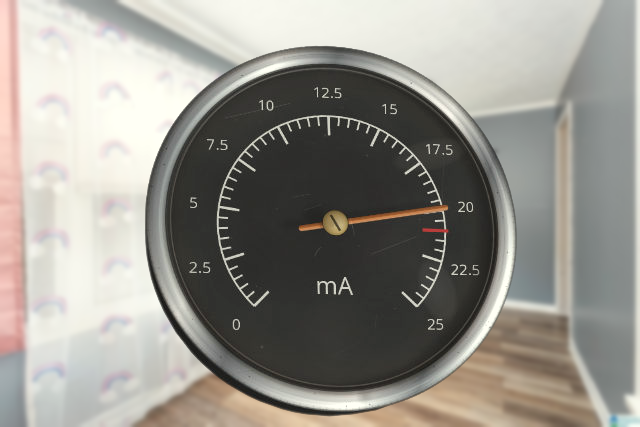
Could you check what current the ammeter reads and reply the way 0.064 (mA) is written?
20 (mA)
